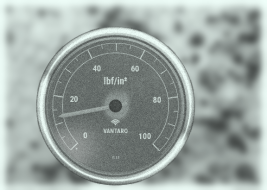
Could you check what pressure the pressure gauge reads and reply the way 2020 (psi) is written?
12.5 (psi)
